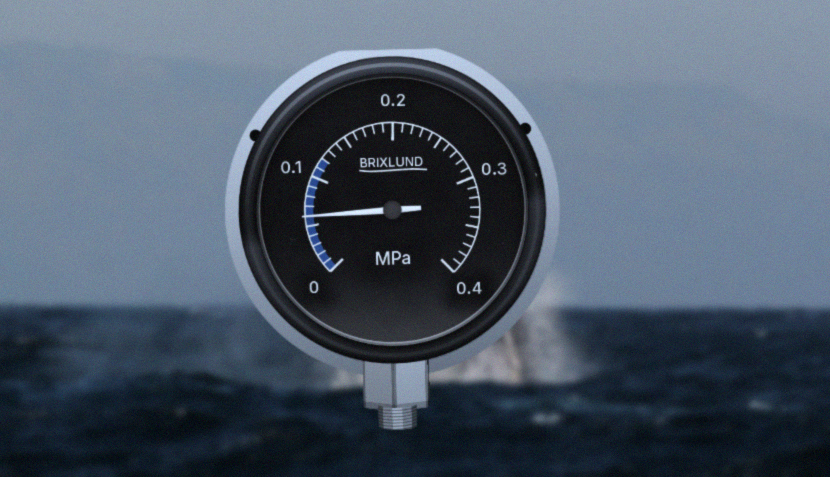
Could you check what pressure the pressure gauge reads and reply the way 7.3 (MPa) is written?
0.06 (MPa)
